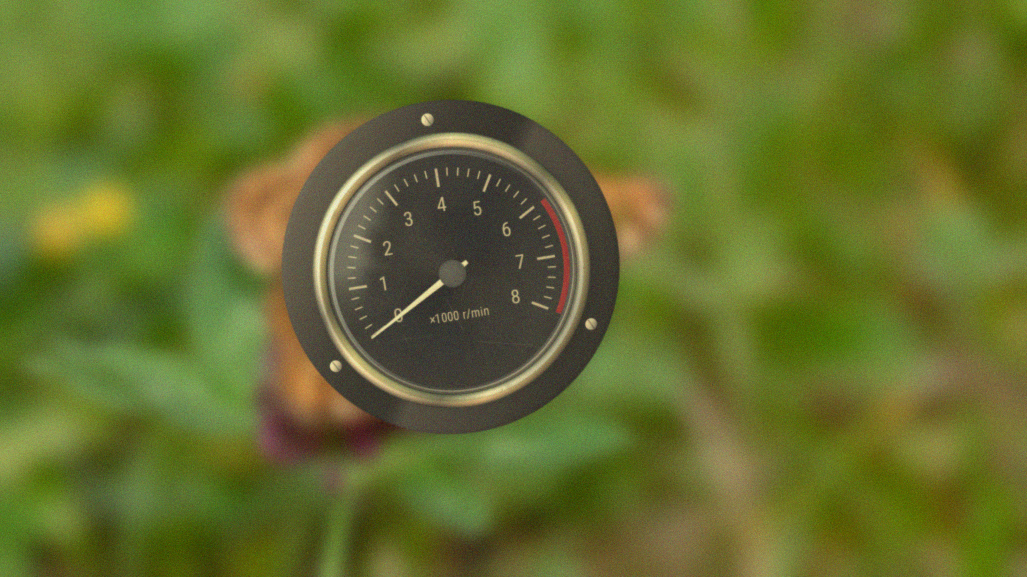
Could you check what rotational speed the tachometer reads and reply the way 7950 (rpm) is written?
0 (rpm)
